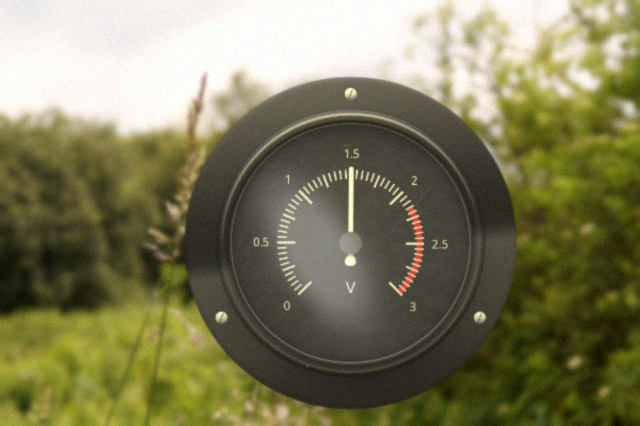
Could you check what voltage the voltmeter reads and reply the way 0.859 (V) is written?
1.5 (V)
